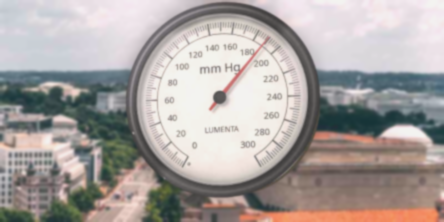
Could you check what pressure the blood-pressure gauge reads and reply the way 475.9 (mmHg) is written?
190 (mmHg)
